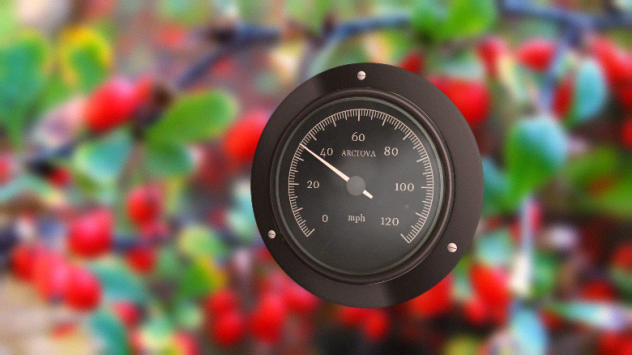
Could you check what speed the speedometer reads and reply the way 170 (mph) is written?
35 (mph)
